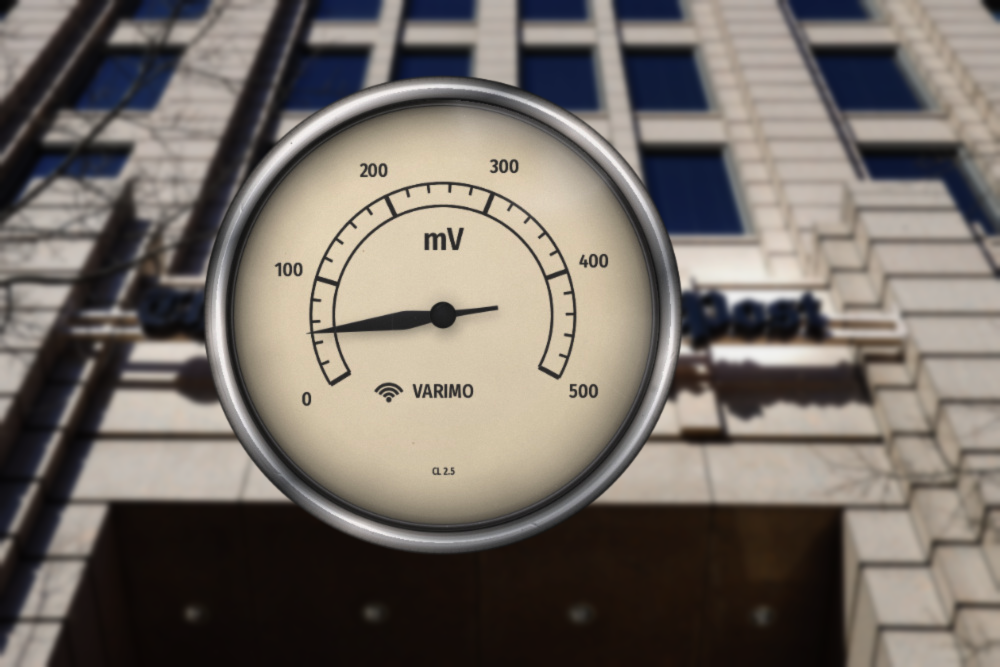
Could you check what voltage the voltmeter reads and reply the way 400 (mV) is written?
50 (mV)
